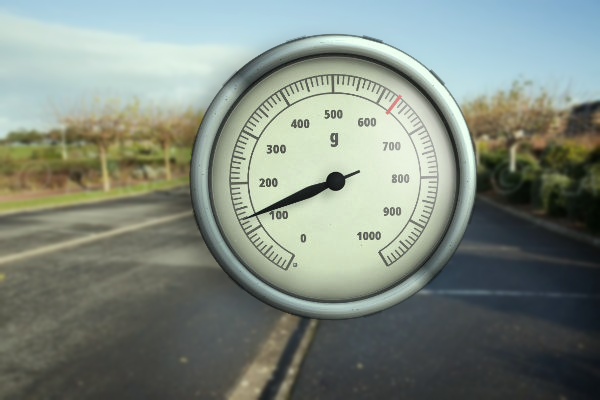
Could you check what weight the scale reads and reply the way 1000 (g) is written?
130 (g)
